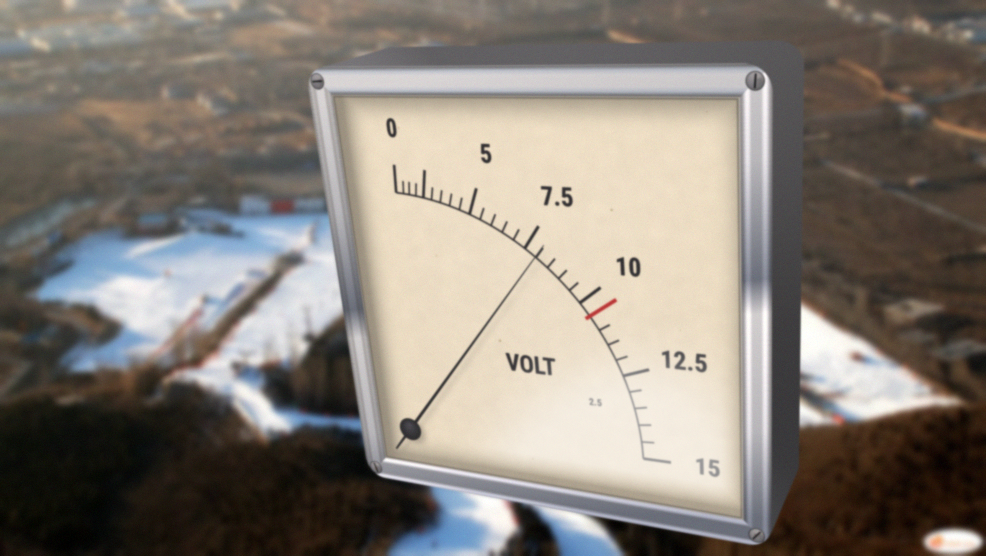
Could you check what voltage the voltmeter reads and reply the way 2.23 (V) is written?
8 (V)
